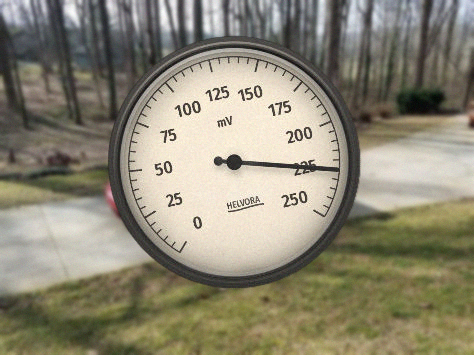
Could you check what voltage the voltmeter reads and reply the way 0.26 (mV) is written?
225 (mV)
